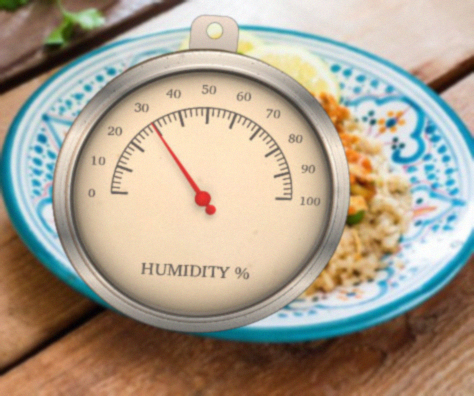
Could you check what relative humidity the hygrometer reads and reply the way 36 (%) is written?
30 (%)
